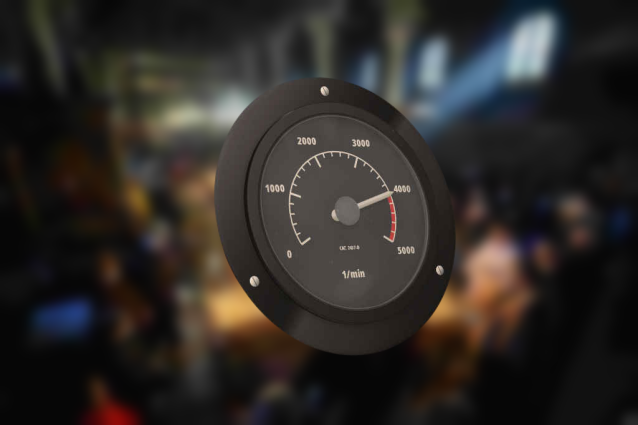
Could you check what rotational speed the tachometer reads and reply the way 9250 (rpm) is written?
4000 (rpm)
